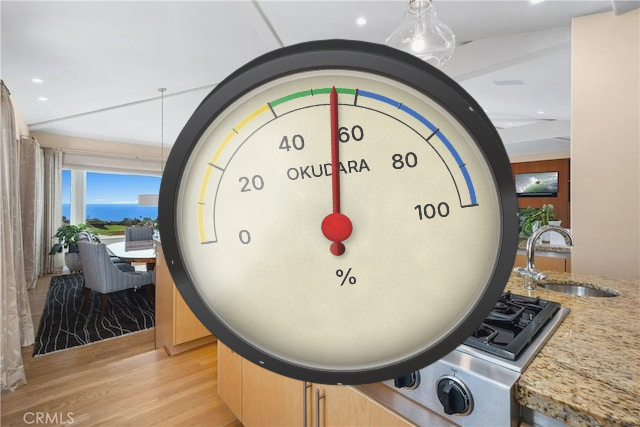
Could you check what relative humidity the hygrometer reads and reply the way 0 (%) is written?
55 (%)
